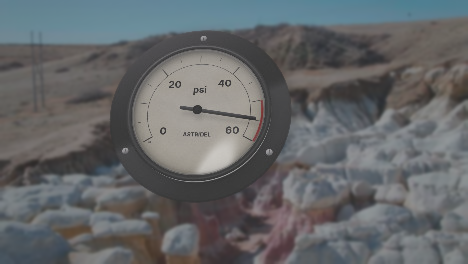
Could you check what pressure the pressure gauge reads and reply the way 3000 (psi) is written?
55 (psi)
